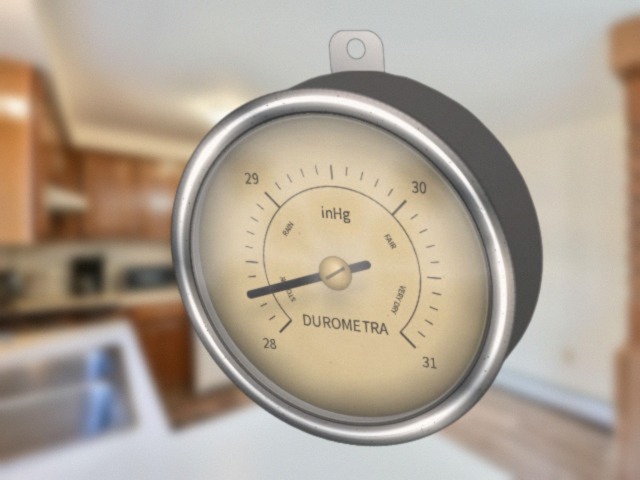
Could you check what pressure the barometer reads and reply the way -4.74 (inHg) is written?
28.3 (inHg)
